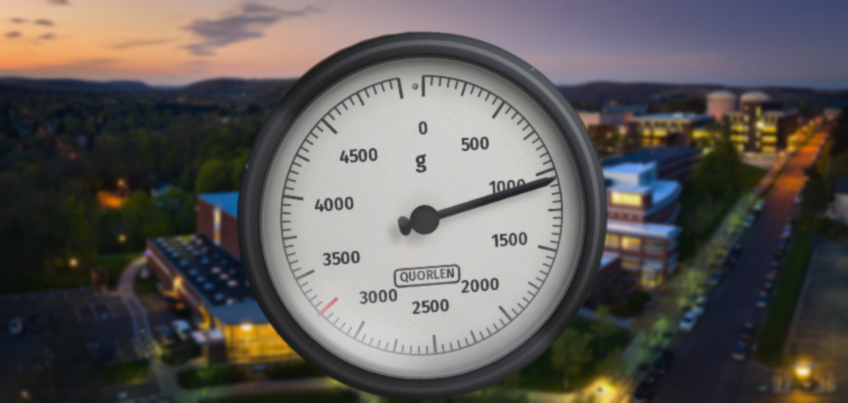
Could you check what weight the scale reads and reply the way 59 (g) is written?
1050 (g)
